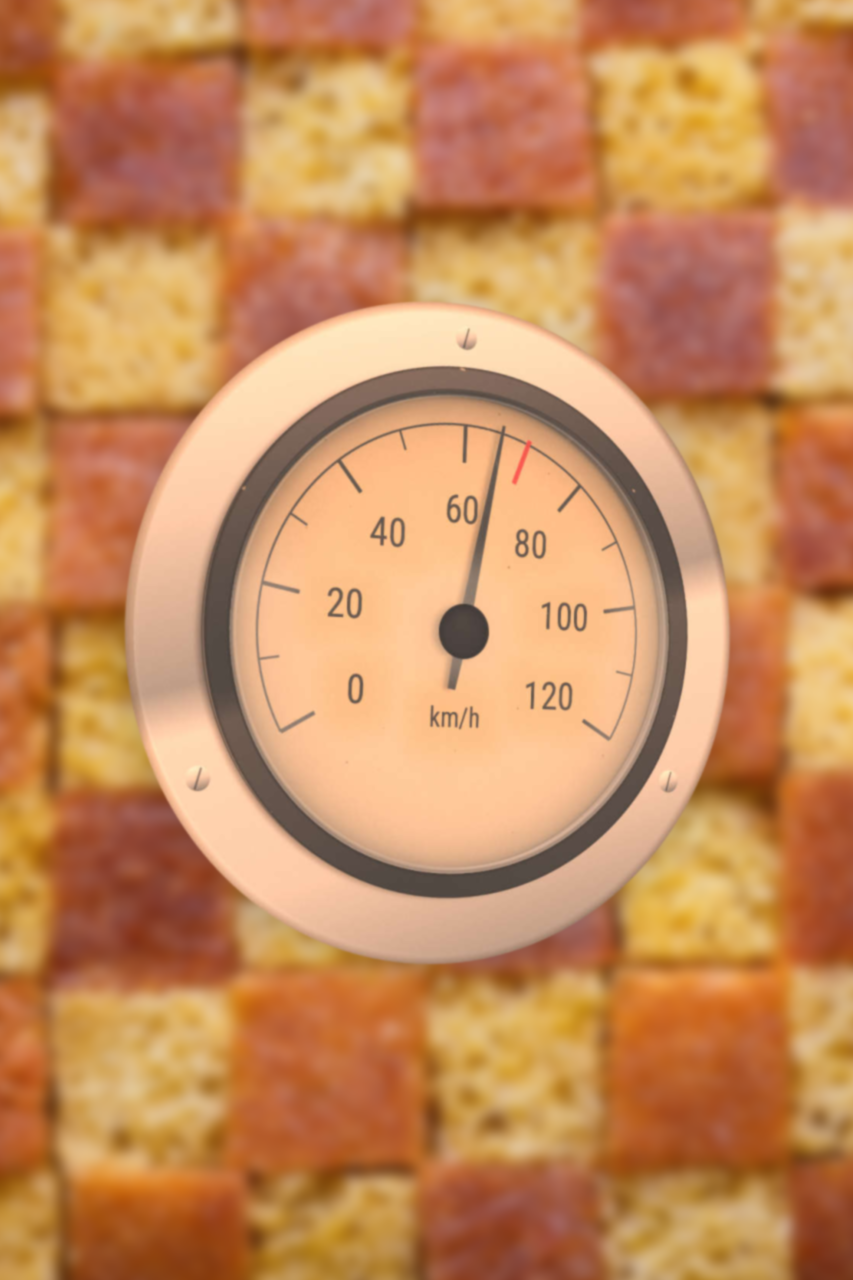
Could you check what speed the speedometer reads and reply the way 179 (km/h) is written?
65 (km/h)
